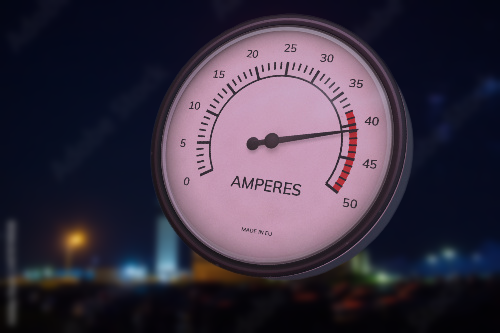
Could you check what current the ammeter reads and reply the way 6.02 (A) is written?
41 (A)
